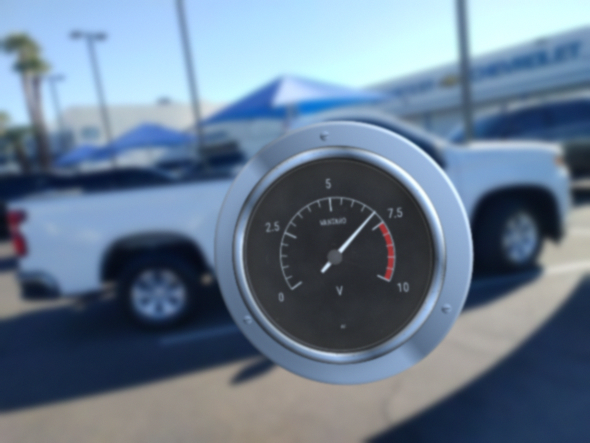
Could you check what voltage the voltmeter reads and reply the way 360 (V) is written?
7 (V)
